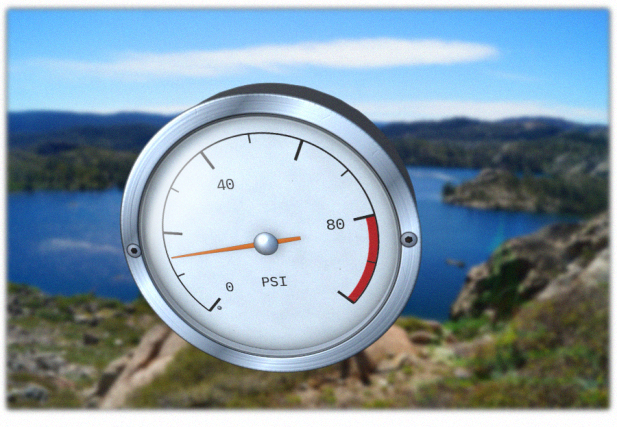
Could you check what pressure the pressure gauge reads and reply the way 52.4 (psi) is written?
15 (psi)
